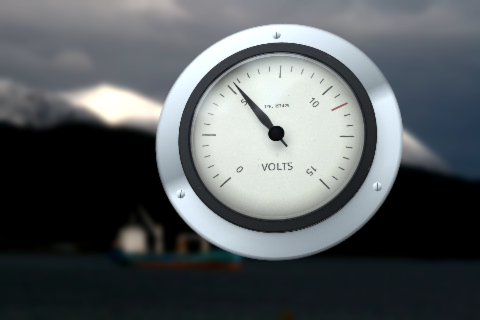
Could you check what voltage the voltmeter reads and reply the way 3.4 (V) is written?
5.25 (V)
